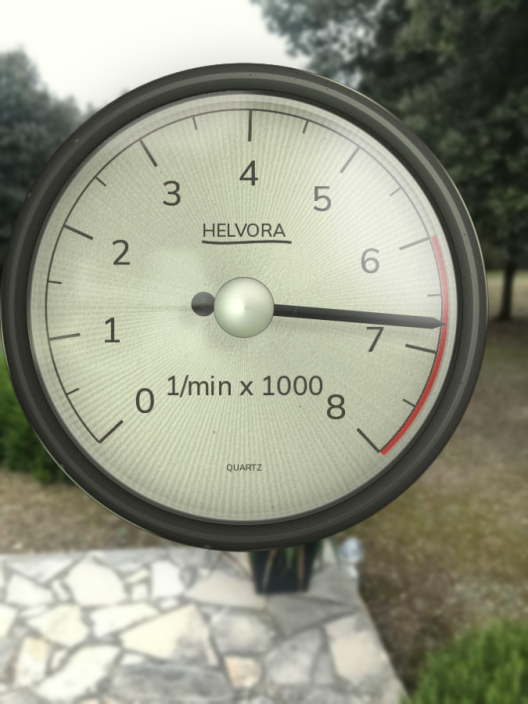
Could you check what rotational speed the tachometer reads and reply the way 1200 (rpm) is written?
6750 (rpm)
